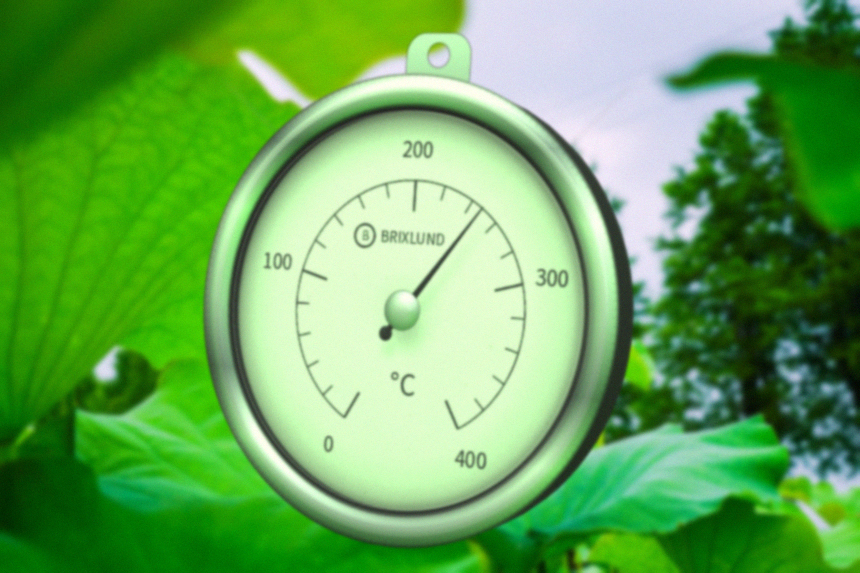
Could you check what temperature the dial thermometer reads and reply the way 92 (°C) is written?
250 (°C)
